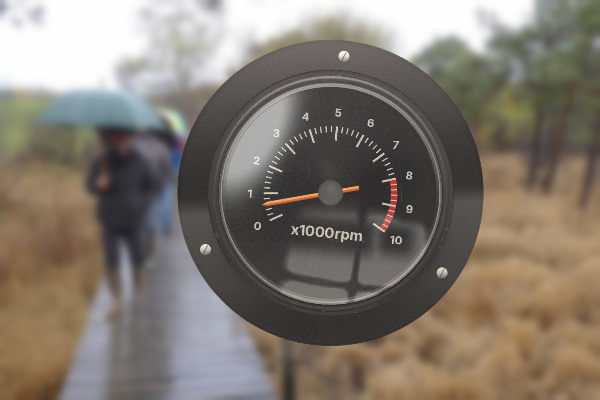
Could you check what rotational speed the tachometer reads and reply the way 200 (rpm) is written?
600 (rpm)
